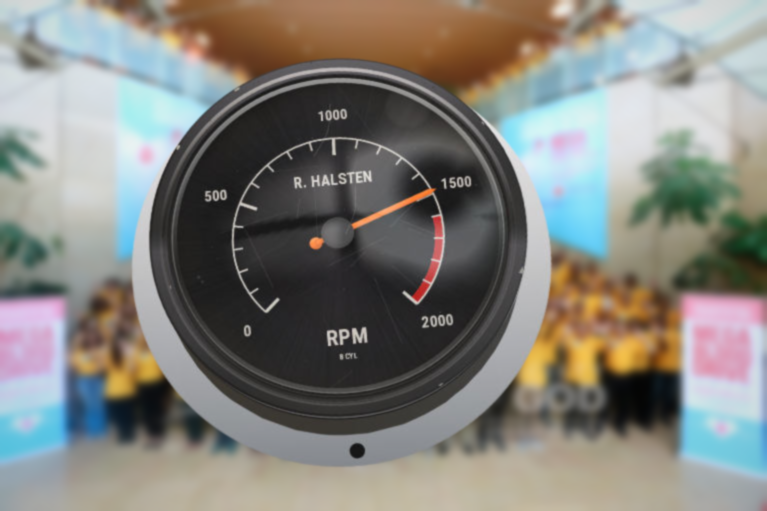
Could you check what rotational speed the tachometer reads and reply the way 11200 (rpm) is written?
1500 (rpm)
